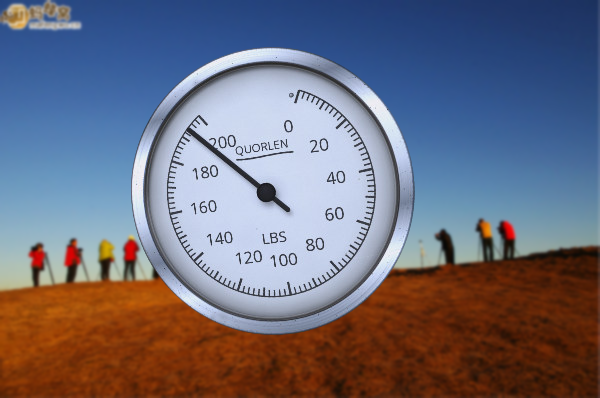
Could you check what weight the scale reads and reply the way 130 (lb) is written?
194 (lb)
